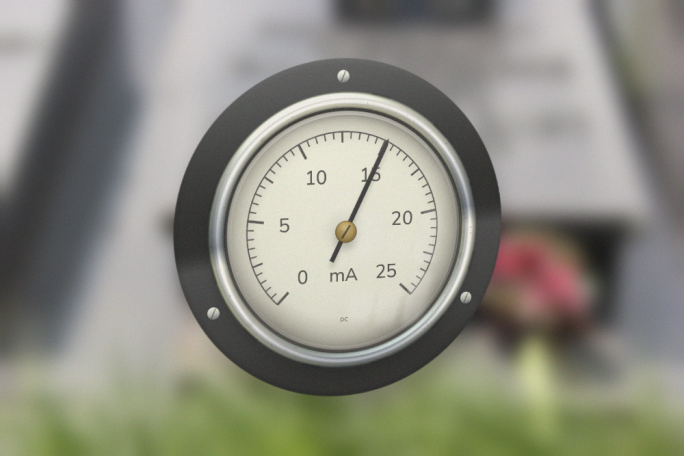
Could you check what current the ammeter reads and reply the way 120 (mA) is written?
15 (mA)
